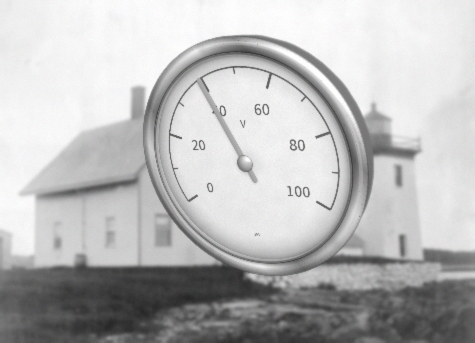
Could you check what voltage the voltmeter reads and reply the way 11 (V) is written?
40 (V)
